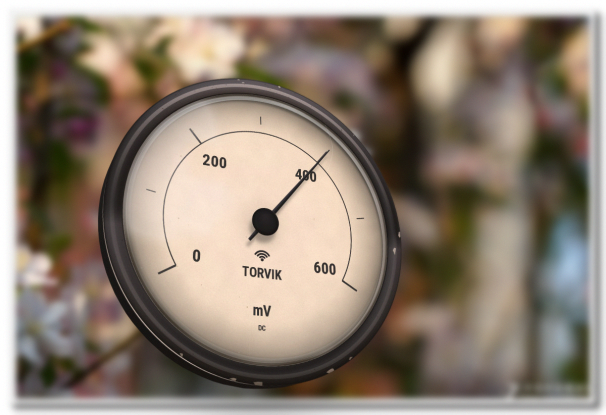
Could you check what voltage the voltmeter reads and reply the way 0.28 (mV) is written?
400 (mV)
